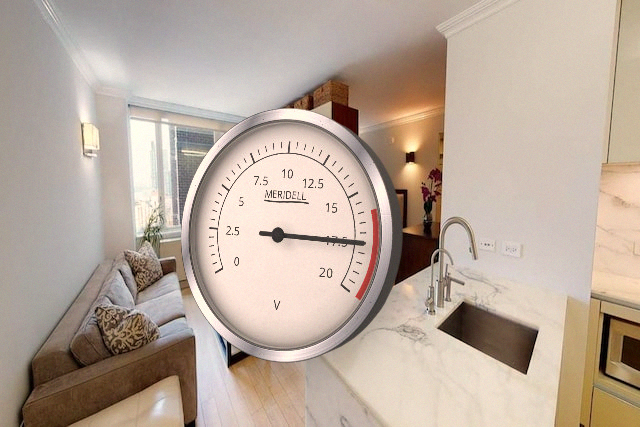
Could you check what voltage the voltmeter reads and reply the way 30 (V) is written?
17.5 (V)
